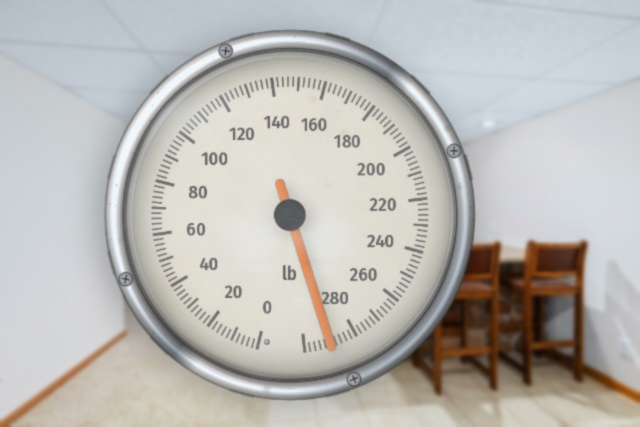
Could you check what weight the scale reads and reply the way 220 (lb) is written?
290 (lb)
